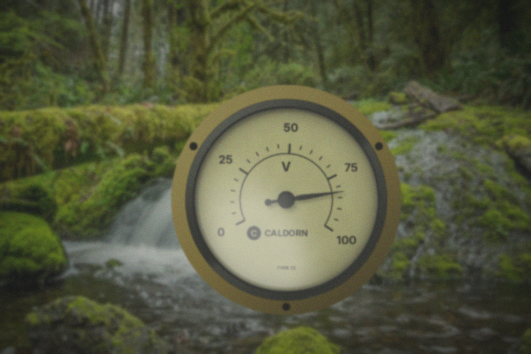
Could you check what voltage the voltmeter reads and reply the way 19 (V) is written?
82.5 (V)
